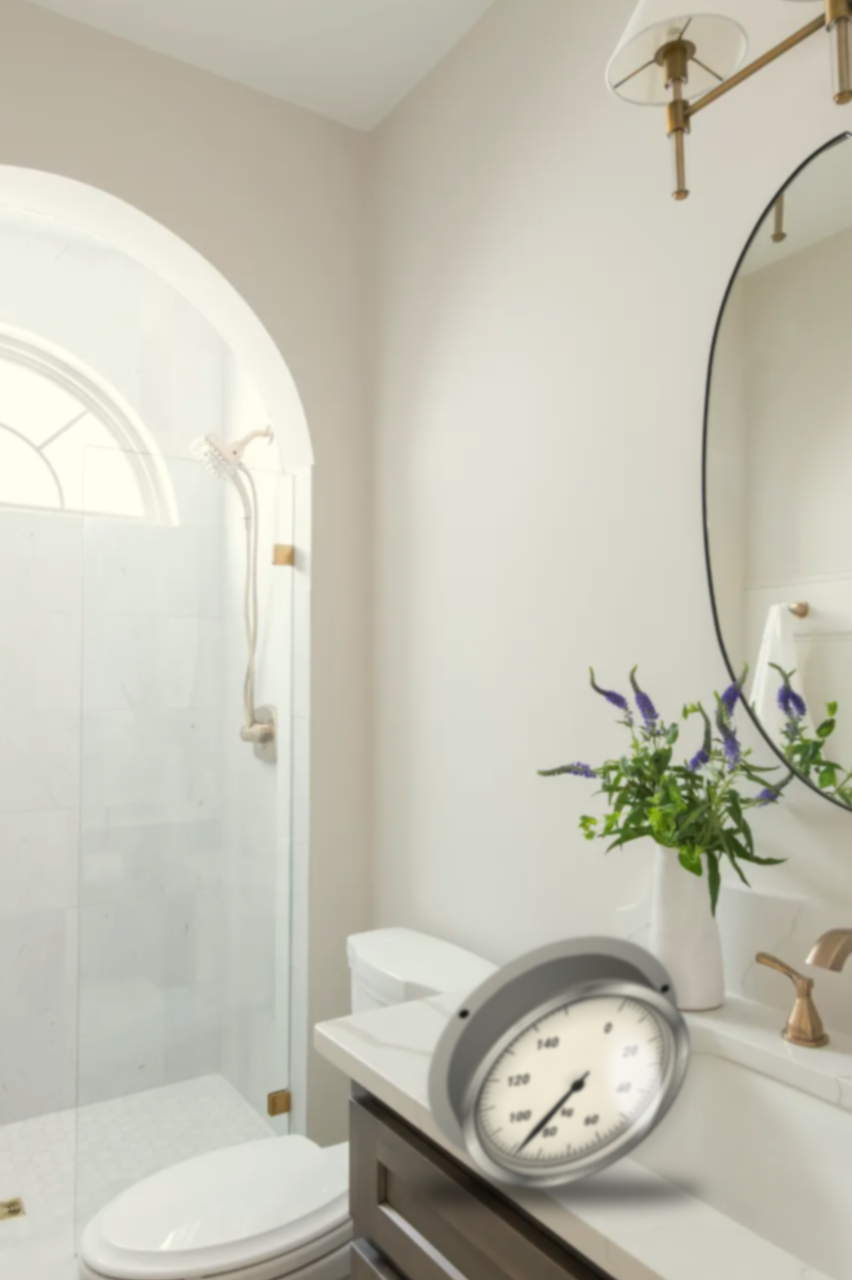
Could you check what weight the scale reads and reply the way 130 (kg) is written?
90 (kg)
